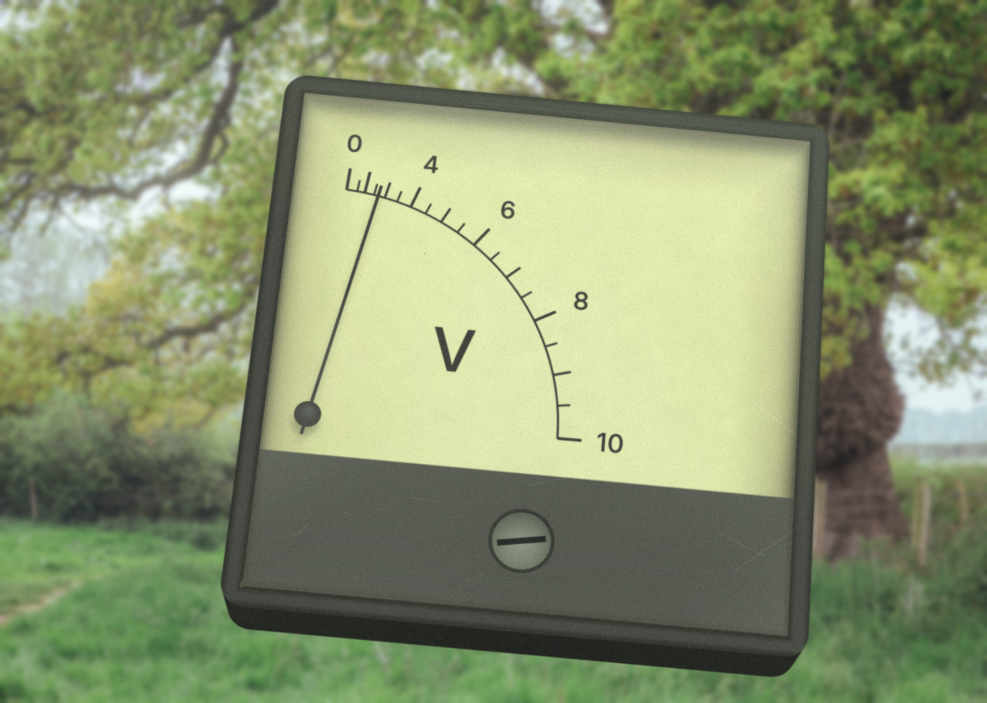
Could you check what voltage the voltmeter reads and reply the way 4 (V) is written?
2.75 (V)
